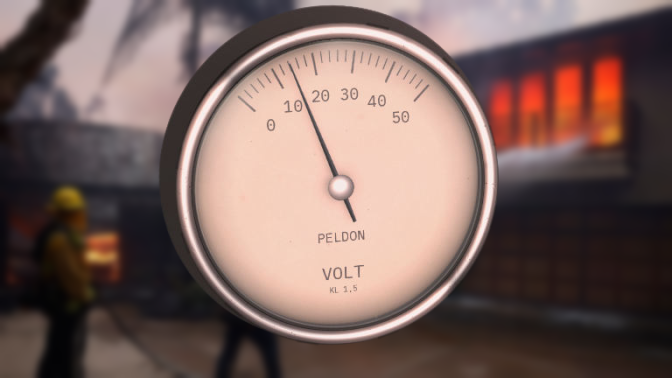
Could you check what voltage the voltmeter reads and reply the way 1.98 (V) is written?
14 (V)
